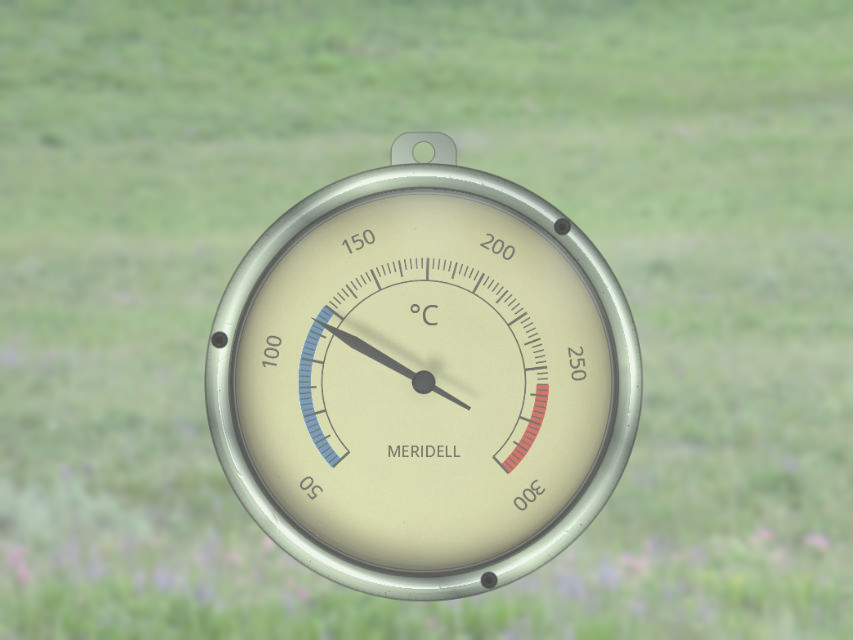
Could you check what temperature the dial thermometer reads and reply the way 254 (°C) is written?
117.5 (°C)
